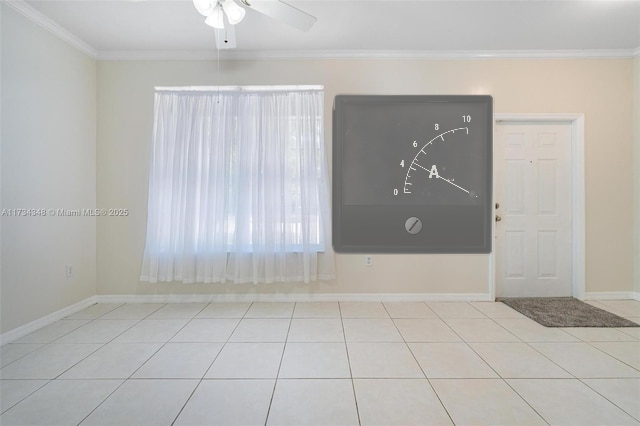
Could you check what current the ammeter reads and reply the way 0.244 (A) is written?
4.5 (A)
